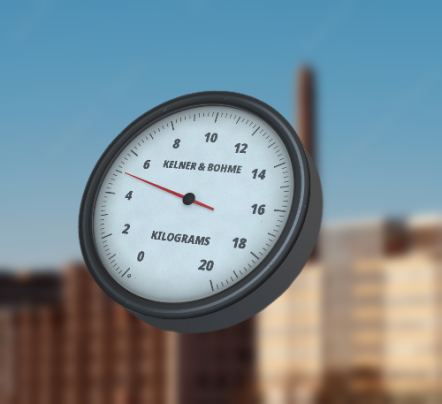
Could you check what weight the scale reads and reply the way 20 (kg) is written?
5 (kg)
